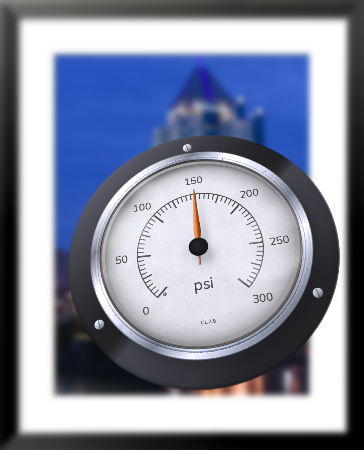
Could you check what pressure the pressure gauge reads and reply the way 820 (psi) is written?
150 (psi)
